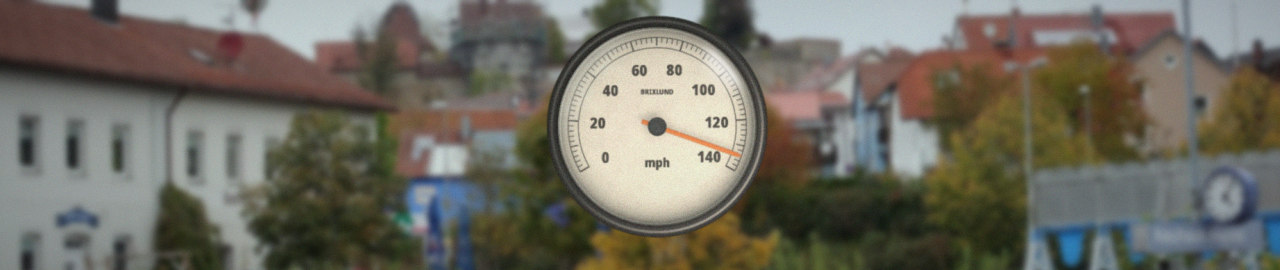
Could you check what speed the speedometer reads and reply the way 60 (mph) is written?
134 (mph)
